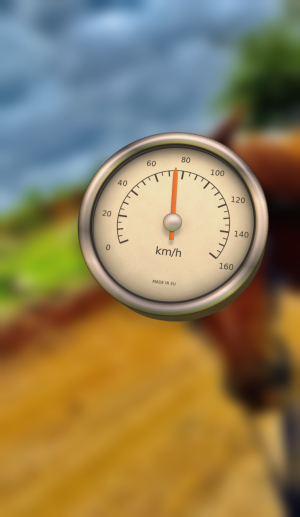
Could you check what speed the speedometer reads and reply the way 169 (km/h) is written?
75 (km/h)
